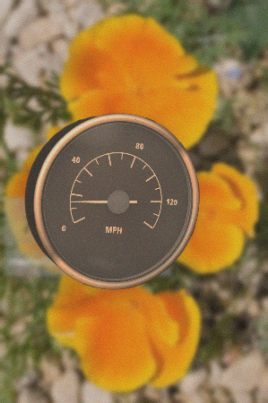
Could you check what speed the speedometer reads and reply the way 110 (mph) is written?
15 (mph)
